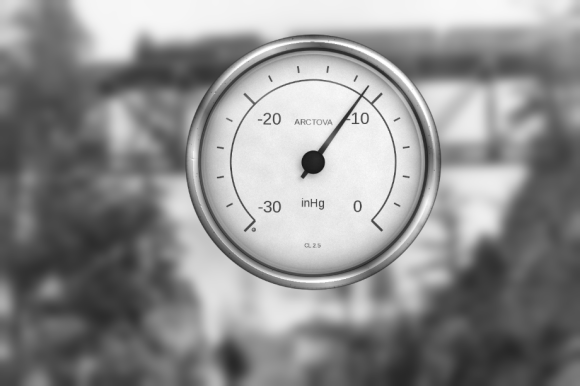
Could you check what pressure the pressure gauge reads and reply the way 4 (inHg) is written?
-11 (inHg)
